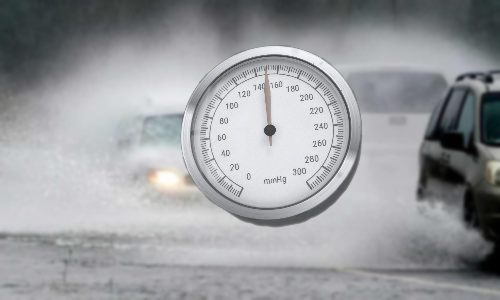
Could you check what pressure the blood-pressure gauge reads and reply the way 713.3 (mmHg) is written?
150 (mmHg)
